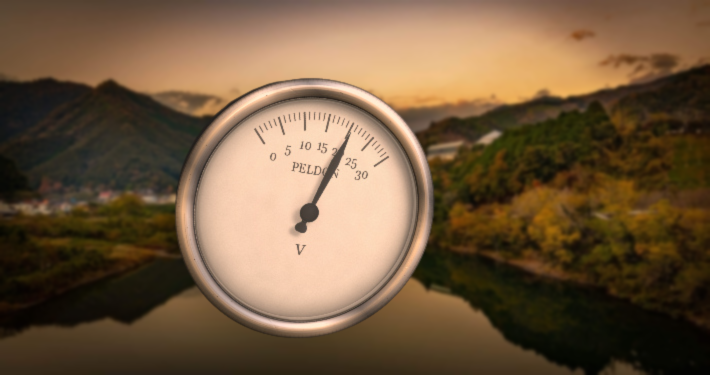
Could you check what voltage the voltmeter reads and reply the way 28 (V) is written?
20 (V)
